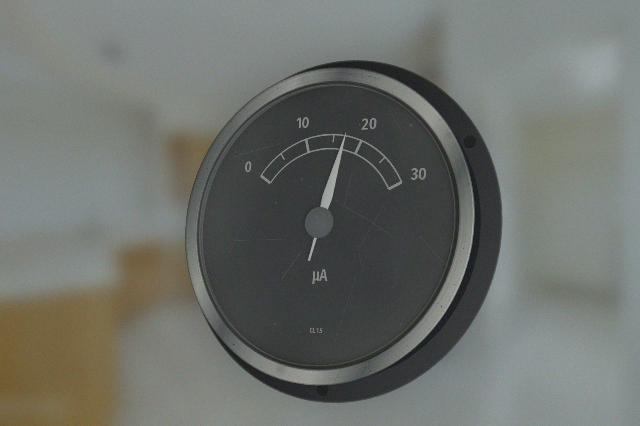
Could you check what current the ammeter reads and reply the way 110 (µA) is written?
17.5 (µA)
